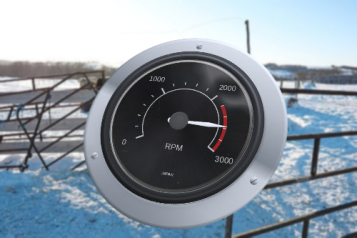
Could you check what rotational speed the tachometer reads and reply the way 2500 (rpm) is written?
2600 (rpm)
